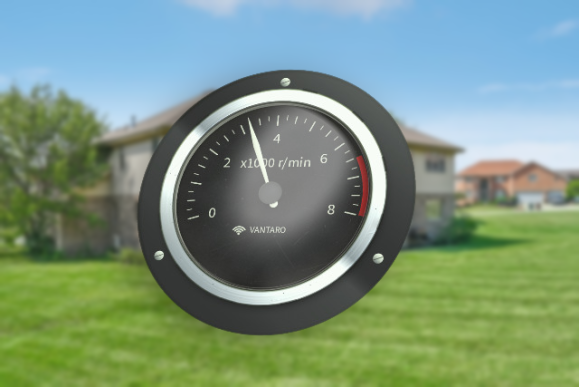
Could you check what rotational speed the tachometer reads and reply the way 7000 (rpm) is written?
3250 (rpm)
